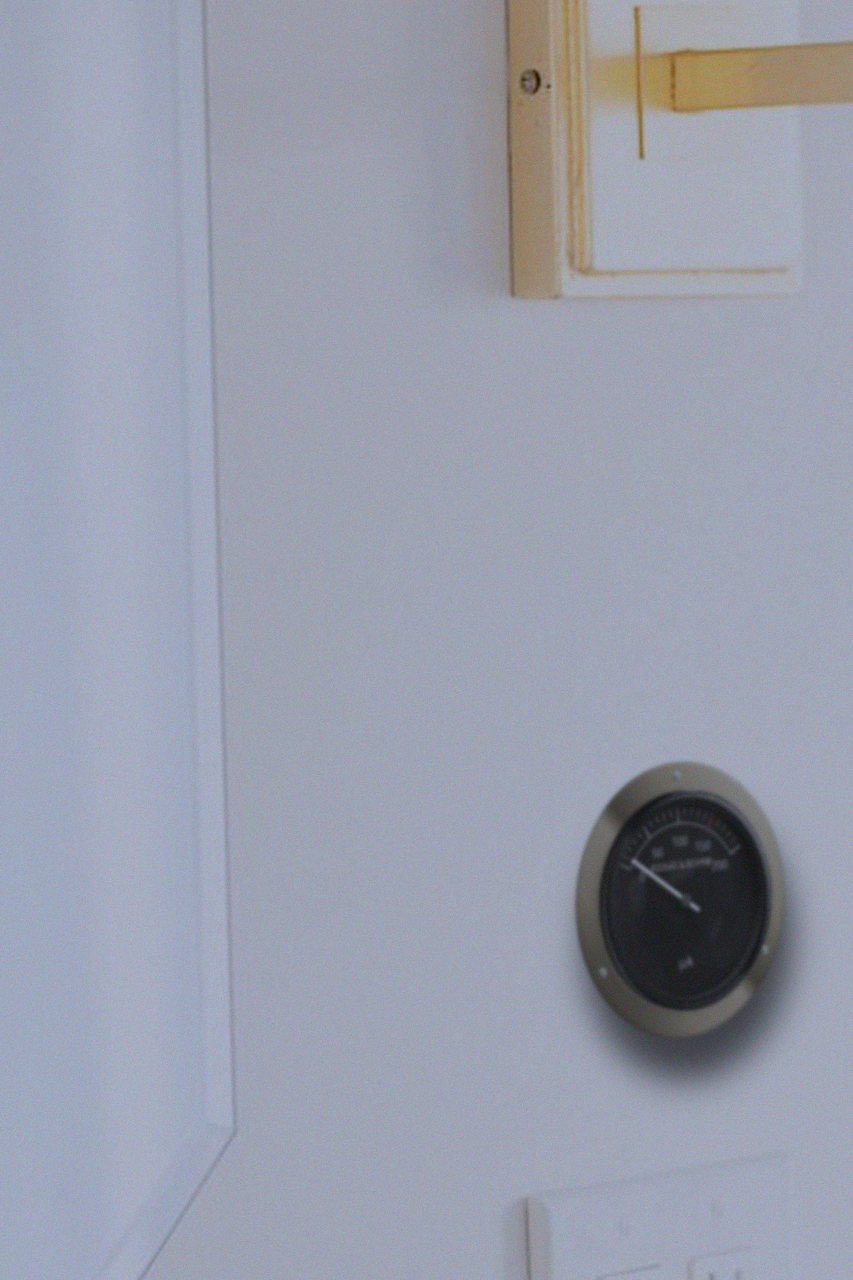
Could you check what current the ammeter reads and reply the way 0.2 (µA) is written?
10 (µA)
